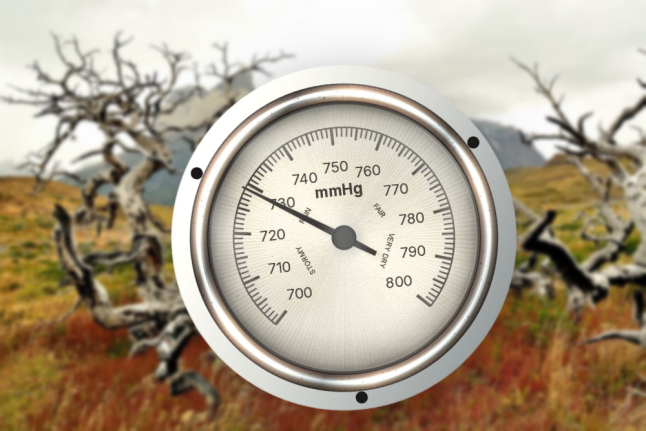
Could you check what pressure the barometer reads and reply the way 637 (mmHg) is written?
729 (mmHg)
